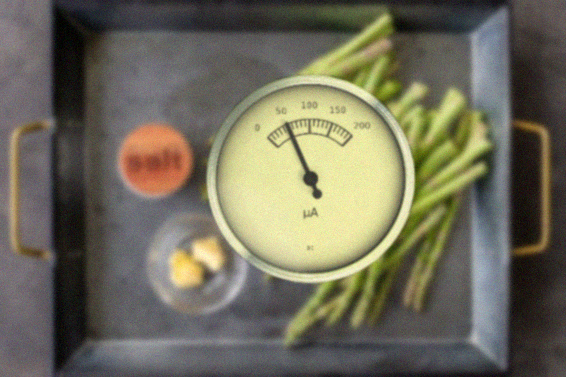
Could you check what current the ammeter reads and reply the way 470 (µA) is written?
50 (µA)
